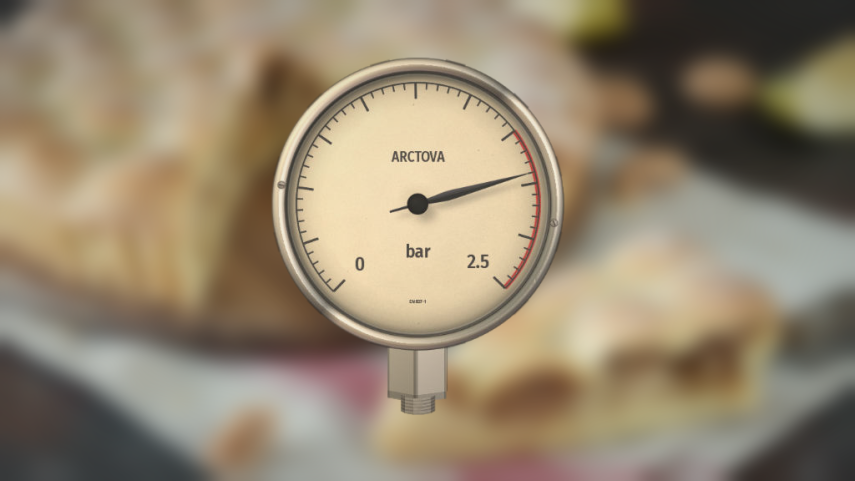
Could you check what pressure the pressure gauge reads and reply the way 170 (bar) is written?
1.95 (bar)
